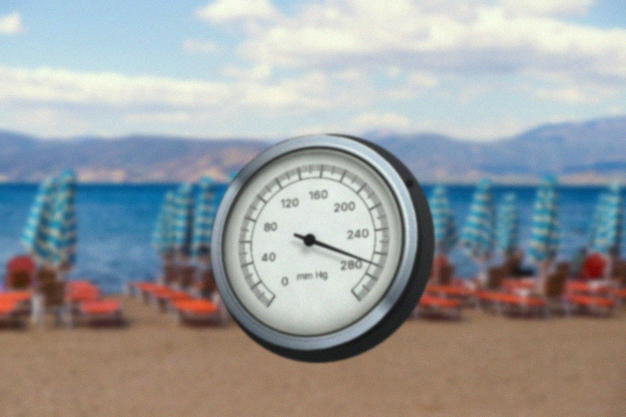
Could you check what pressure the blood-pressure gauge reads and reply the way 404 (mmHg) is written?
270 (mmHg)
